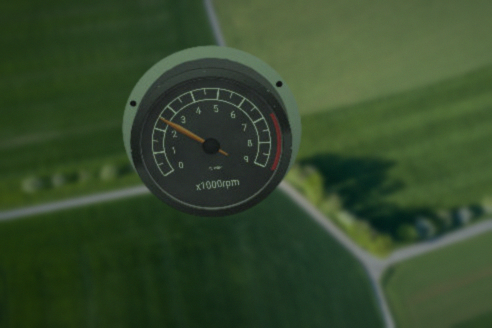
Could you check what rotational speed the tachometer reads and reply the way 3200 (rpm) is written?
2500 (rpm)
